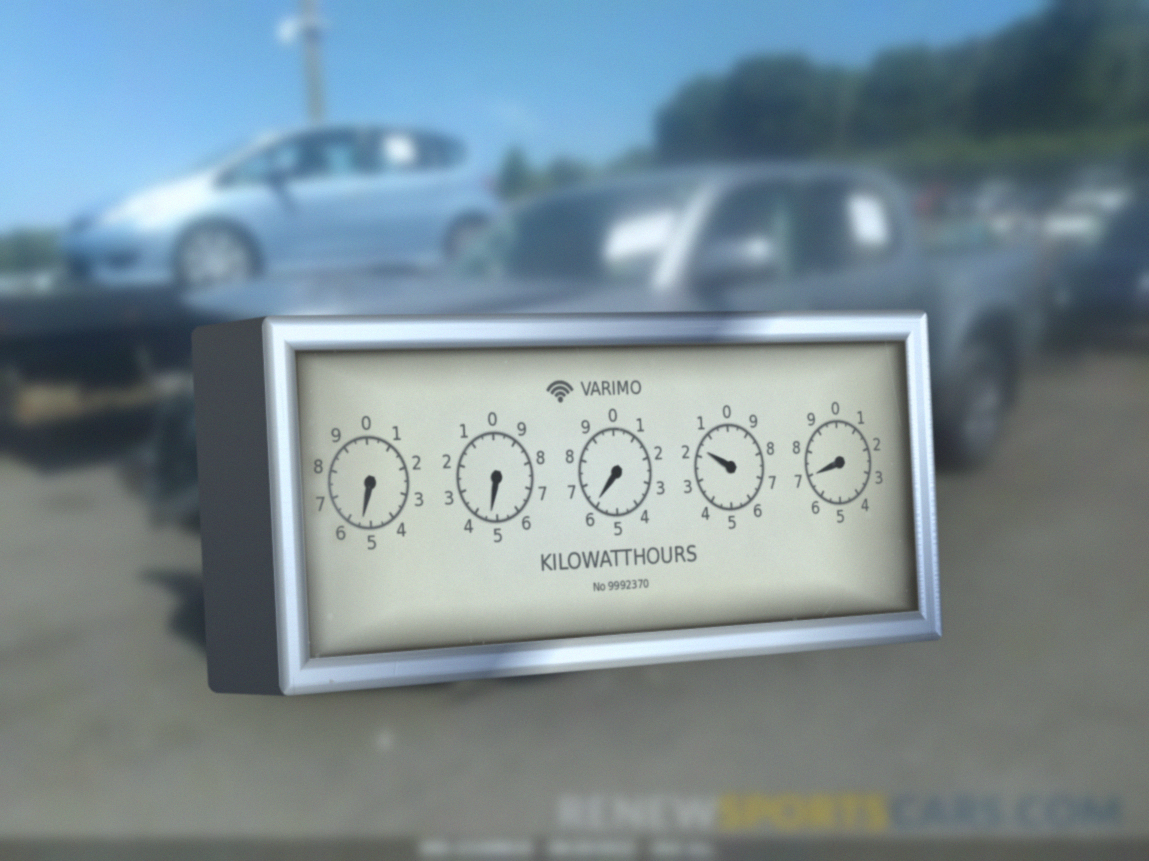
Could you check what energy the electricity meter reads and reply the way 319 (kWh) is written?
54617 (kWh)
